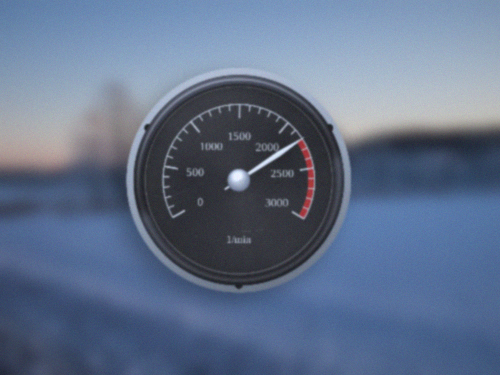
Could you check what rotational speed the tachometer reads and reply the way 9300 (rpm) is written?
2200 (rpm)
